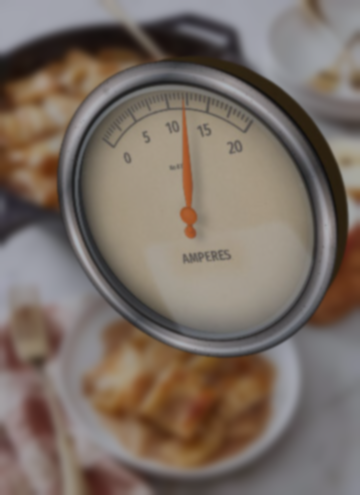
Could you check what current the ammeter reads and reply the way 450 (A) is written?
12.5 (A)
